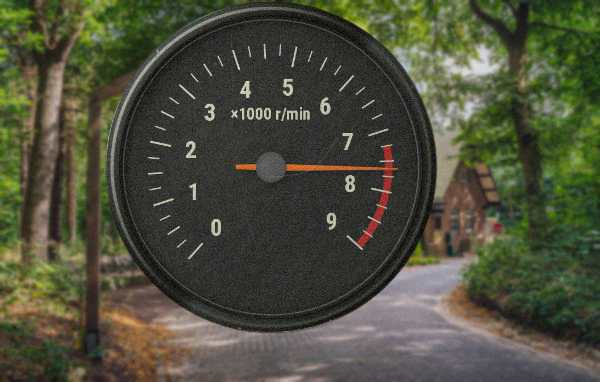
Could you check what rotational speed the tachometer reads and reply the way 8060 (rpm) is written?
7625 (rpm)
